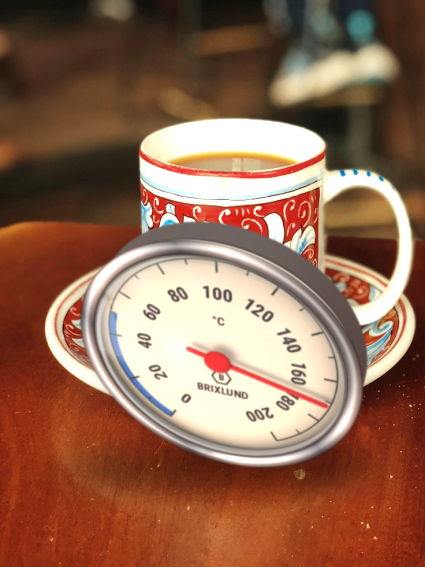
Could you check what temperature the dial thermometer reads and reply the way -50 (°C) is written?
170 (°C)
